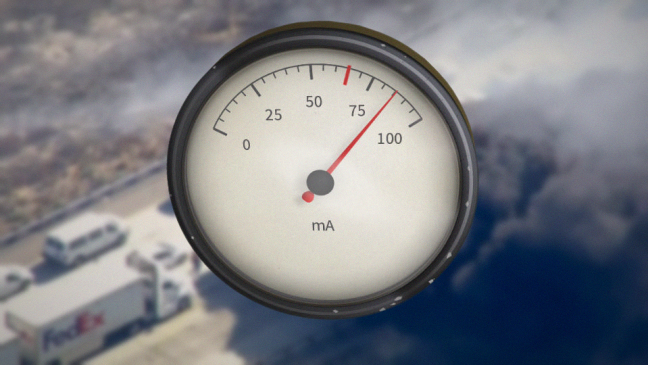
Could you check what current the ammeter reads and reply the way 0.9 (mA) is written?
85 (mA)
